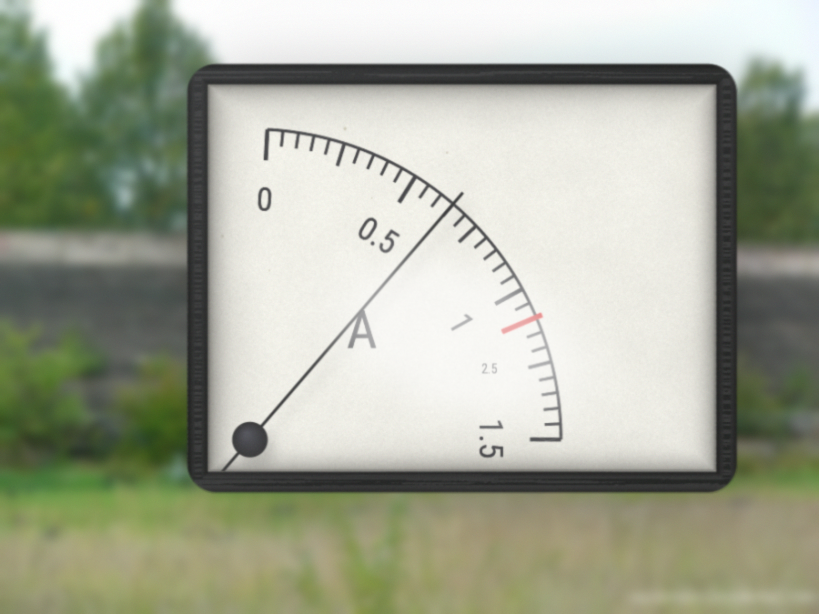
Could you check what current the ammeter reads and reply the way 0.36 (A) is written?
0.65 (A)
